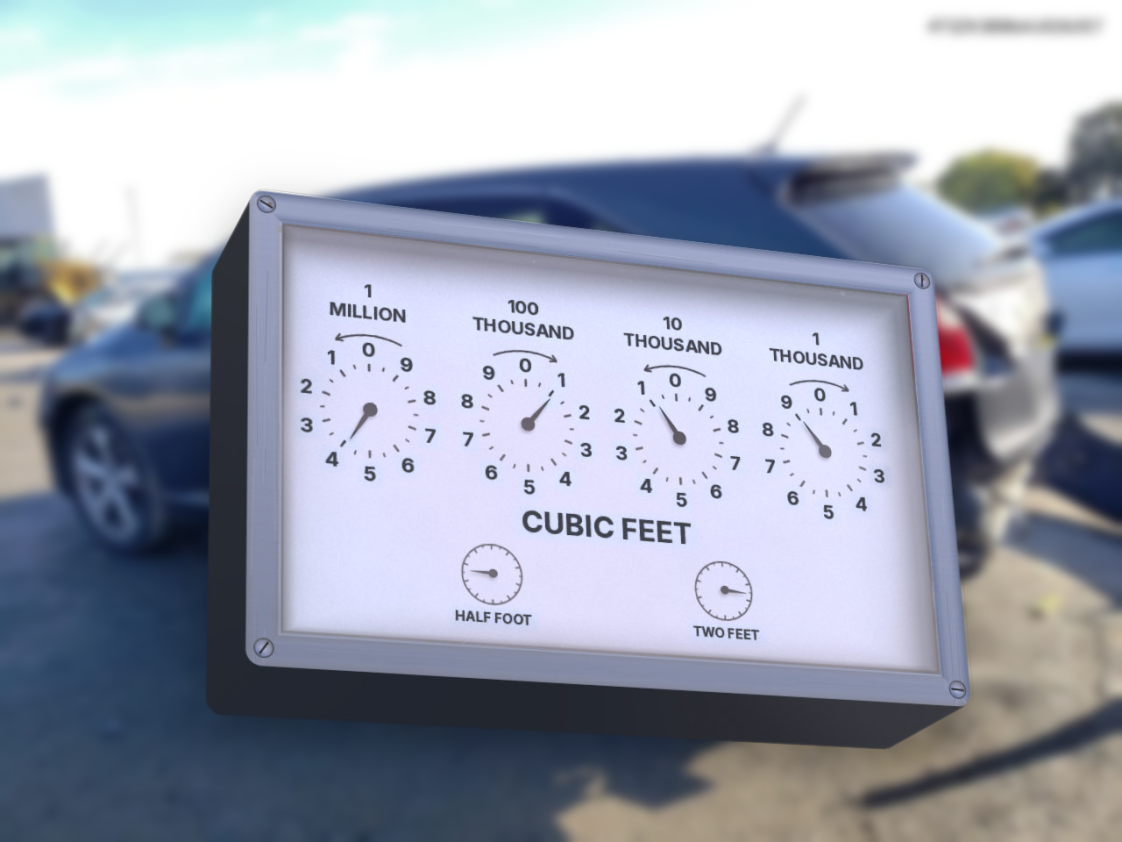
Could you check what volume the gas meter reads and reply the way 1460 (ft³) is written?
410900 (ft³)
